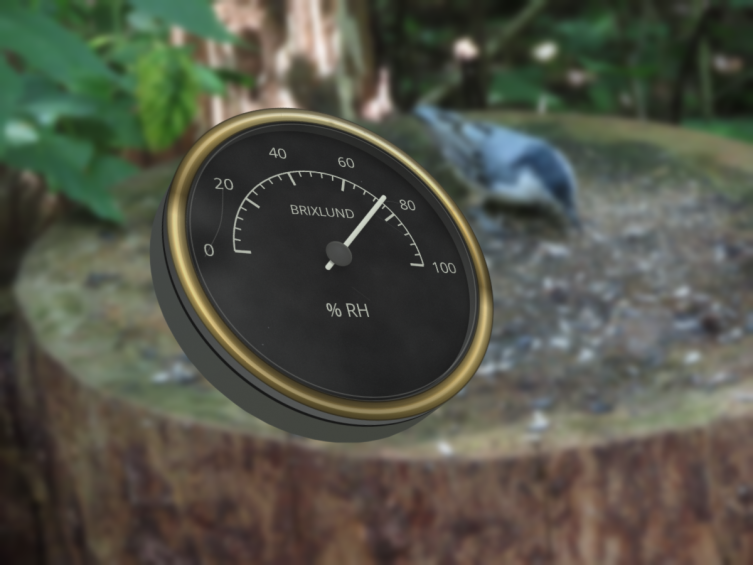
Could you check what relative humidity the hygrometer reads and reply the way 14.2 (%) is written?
74 (%)
